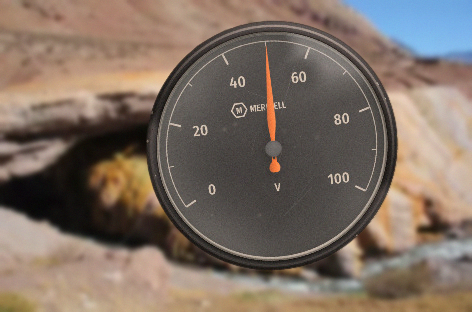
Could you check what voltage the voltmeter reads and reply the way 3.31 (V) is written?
50 (V)
